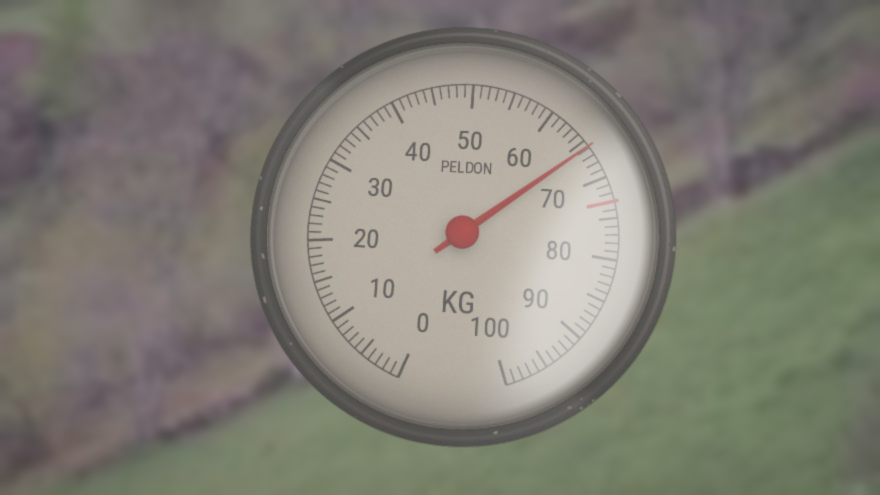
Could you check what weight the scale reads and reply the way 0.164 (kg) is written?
66 (kg)
